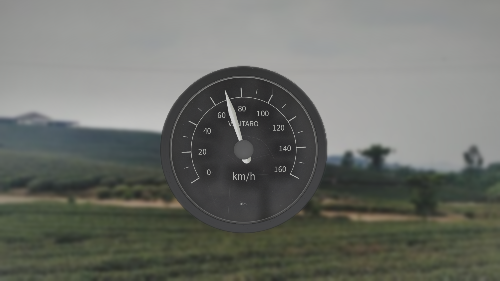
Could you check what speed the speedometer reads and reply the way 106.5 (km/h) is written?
70 (km/h)
